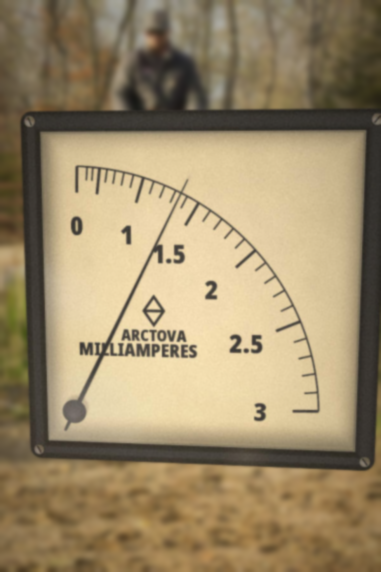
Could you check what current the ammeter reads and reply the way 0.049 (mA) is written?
1.35 (mA)
